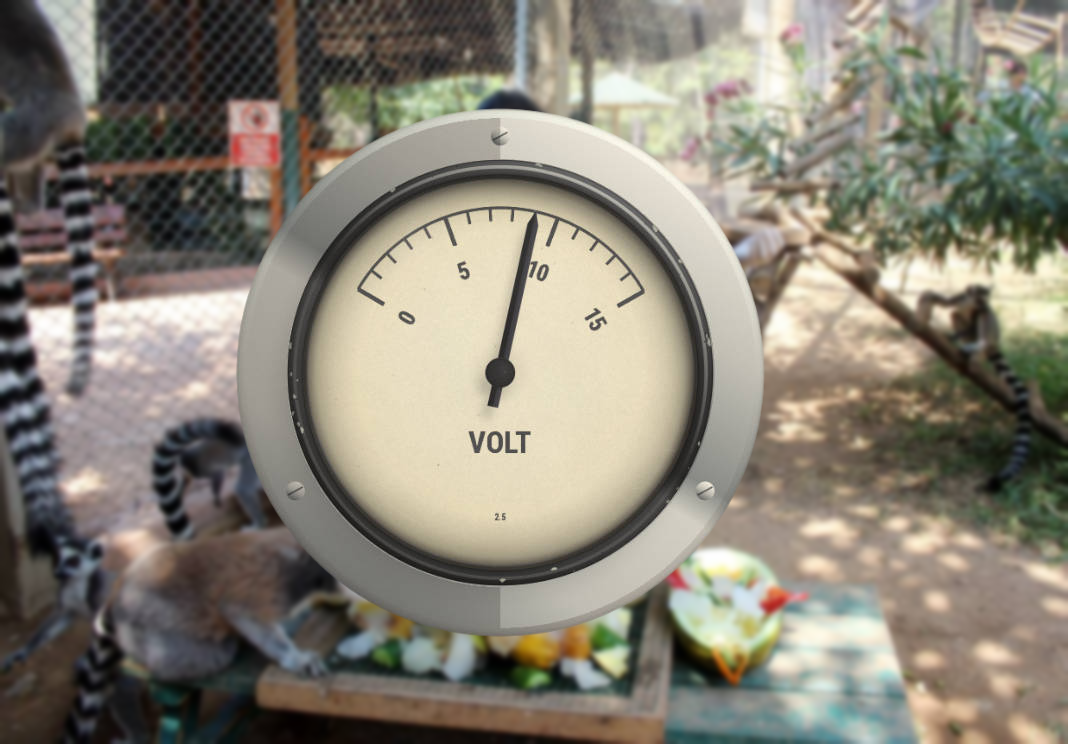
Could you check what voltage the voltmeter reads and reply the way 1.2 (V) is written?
9 (V)
